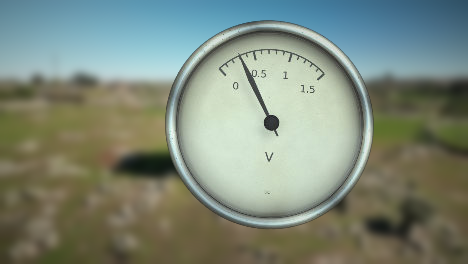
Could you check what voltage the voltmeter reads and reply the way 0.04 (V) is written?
0.3 (V)
